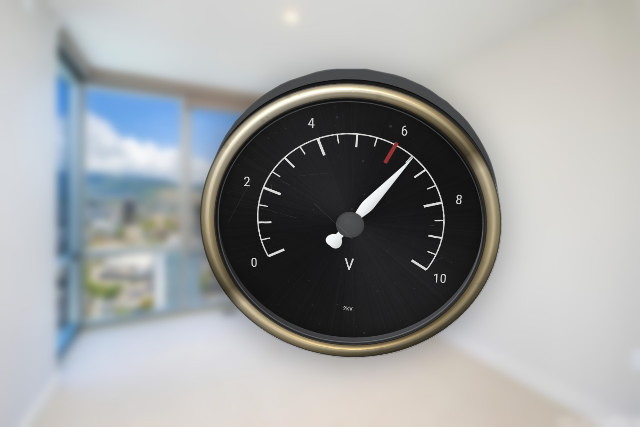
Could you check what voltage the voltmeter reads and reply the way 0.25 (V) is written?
6.5 (V)
